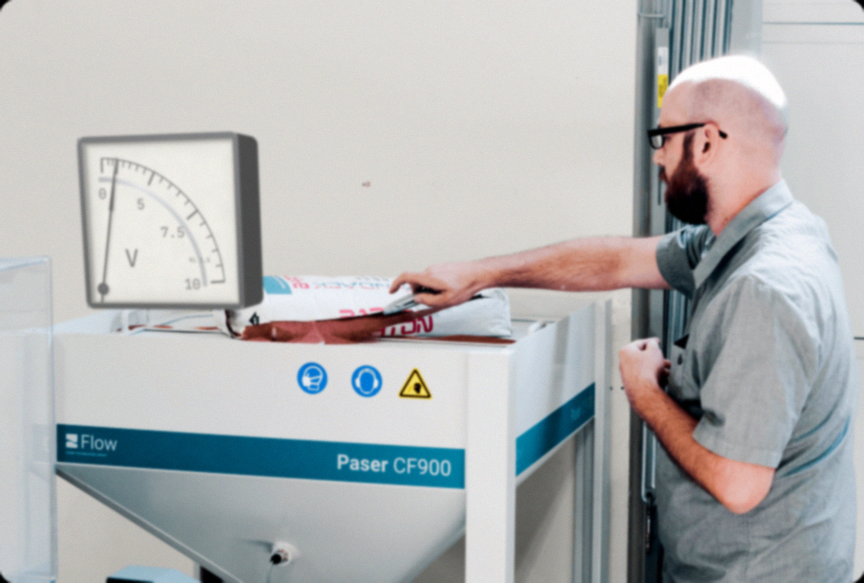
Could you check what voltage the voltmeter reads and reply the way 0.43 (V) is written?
2.5 (V)
